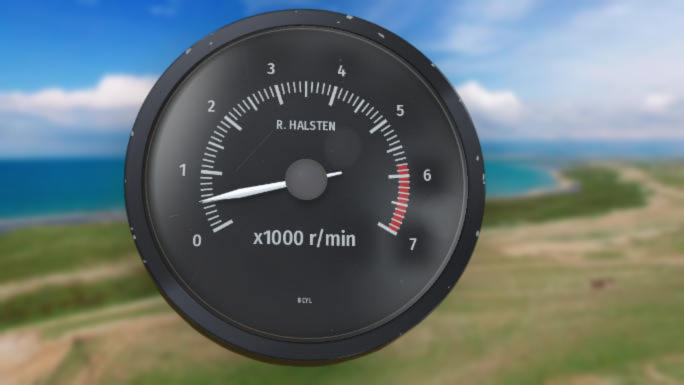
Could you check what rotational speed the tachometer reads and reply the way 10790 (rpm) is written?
500 (rpm)
